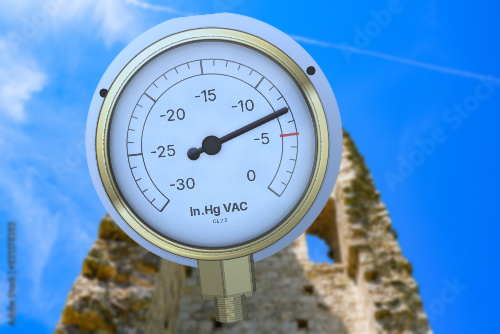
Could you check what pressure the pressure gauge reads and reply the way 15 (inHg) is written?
-7 (inHg)
